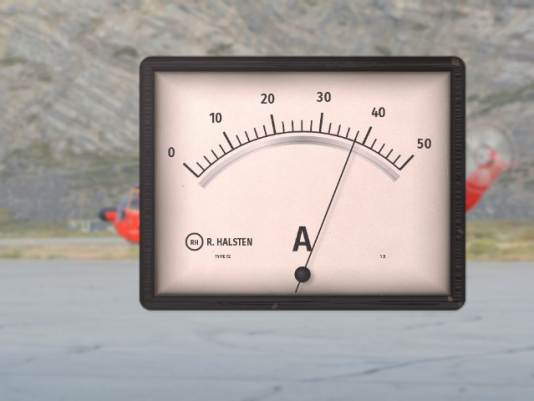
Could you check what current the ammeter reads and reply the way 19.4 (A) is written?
38 (A)
